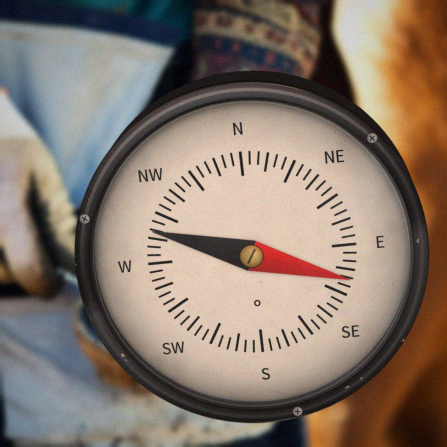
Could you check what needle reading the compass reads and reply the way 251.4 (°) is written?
110 (°)
